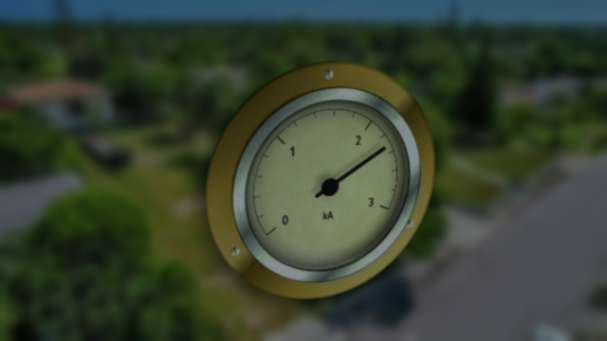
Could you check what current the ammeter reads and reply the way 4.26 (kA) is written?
2.3 (kA)
